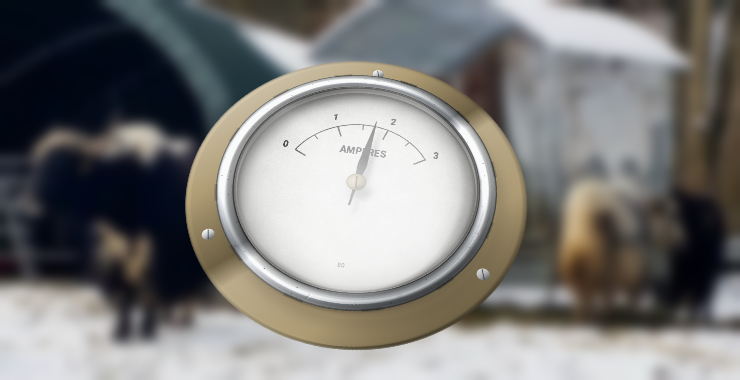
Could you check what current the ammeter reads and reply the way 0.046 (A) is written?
1.75 (A)
